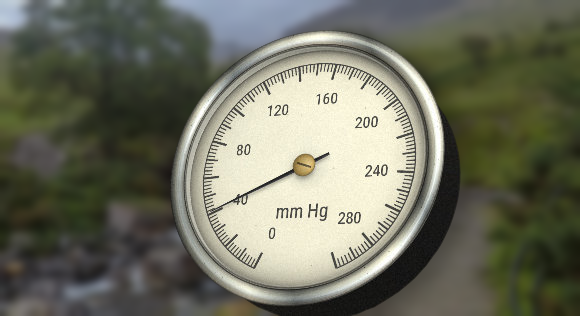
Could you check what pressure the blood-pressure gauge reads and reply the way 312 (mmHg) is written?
40 (mmHg)
